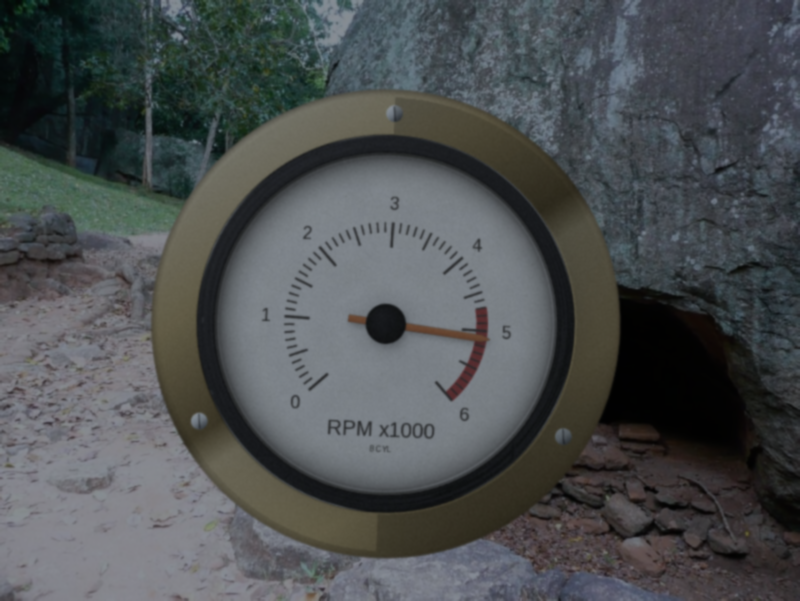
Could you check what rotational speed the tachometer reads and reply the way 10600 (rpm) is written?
5100 (rpm)
